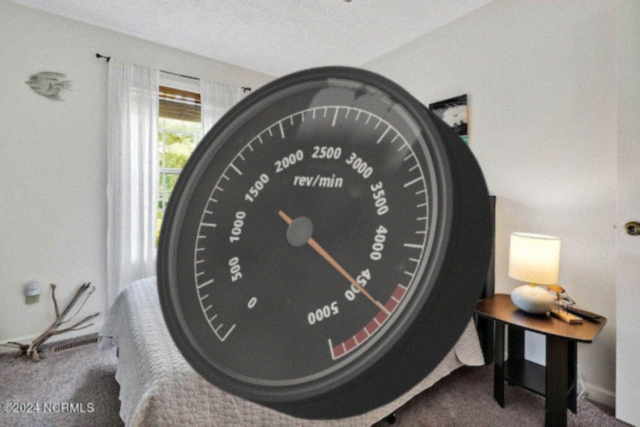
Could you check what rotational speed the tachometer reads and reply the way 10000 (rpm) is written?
4500 (rpm)
